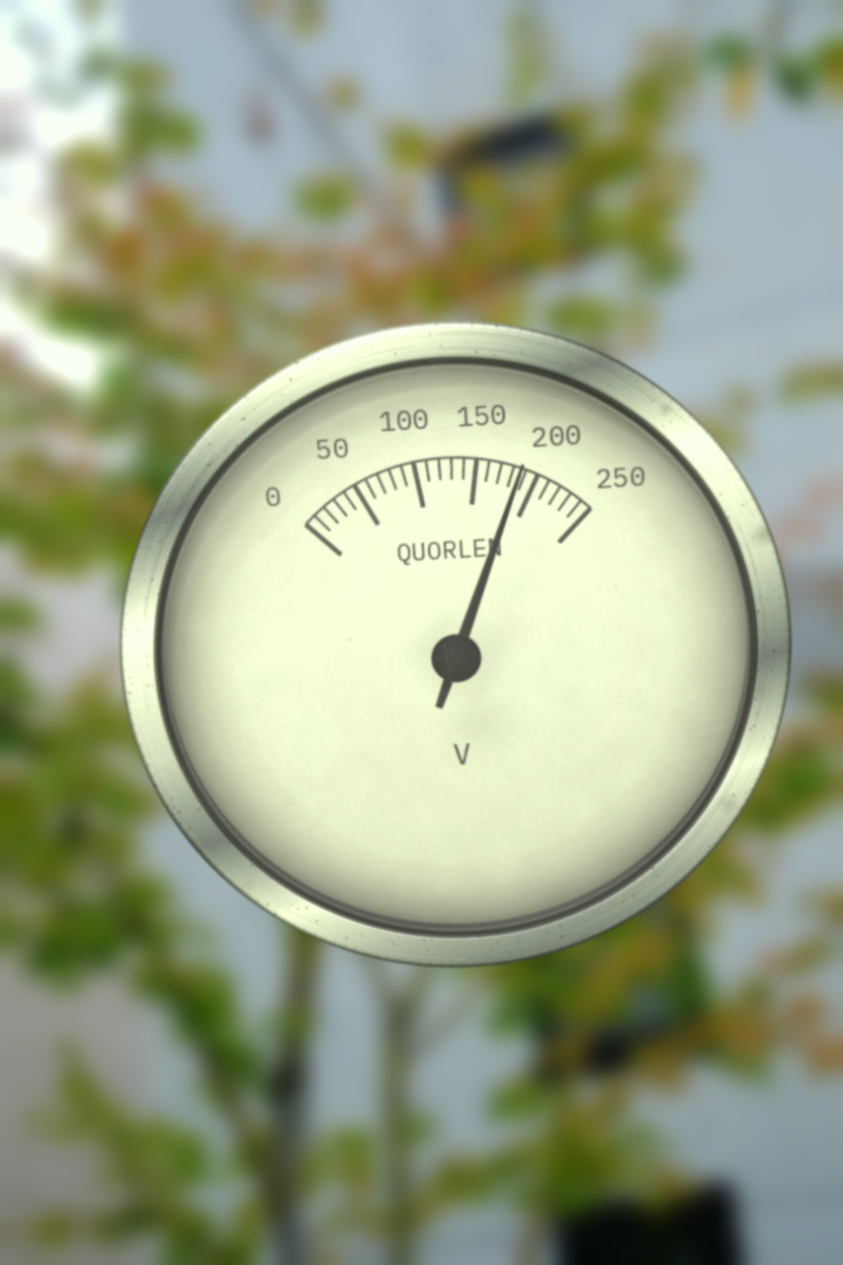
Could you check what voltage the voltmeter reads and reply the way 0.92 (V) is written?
185 (V)
